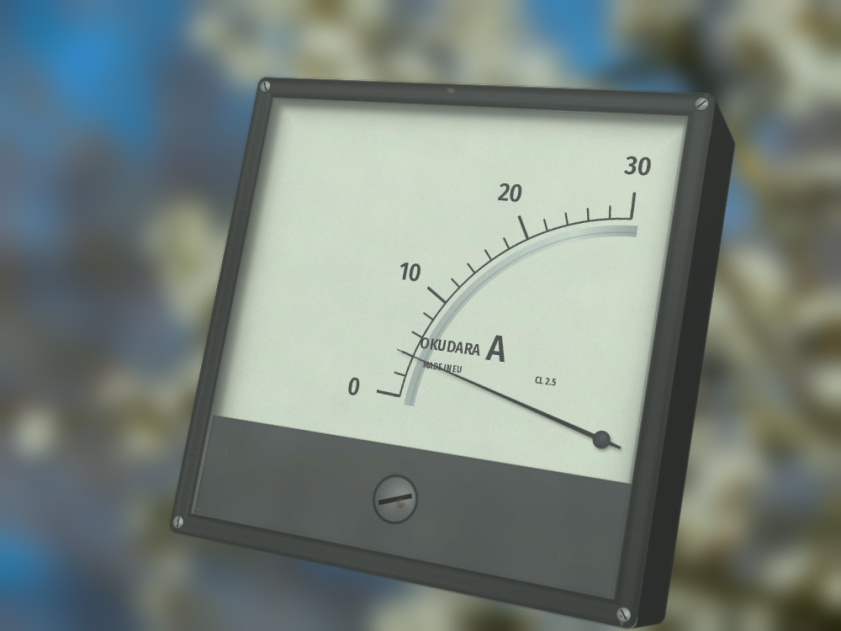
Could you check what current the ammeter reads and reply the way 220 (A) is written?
4 (A)
